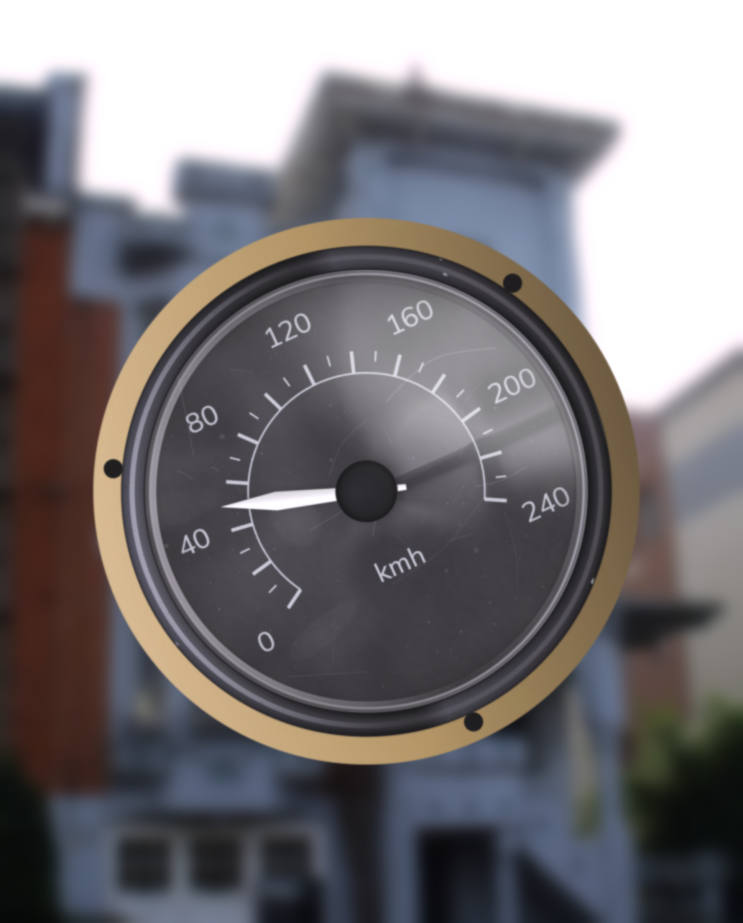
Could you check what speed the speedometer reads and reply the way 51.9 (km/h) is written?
50 (km/h)
